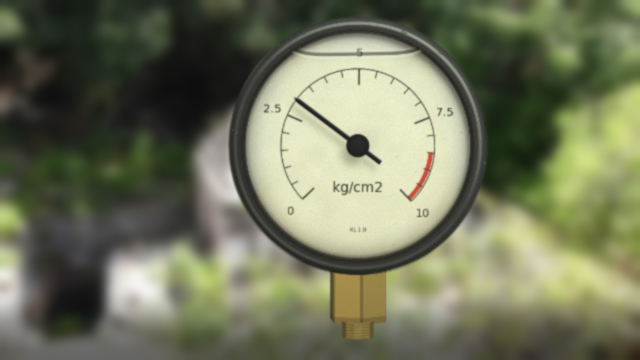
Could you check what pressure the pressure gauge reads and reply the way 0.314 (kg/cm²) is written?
3 (kg/cm²)
